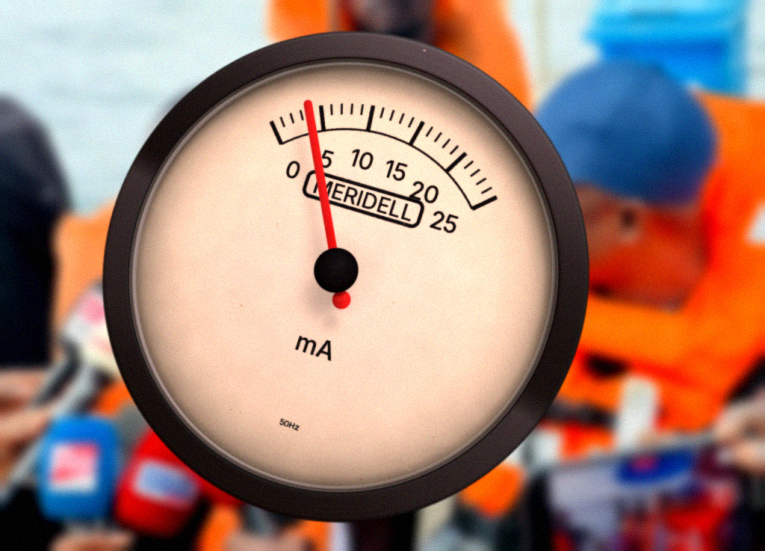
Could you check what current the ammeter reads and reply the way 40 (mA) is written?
4 (mA)
